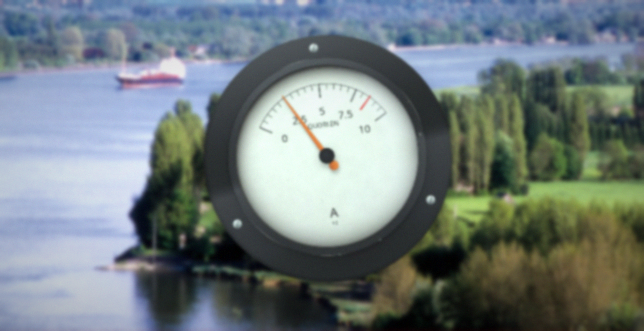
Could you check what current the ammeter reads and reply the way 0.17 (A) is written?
2.5 (A)
